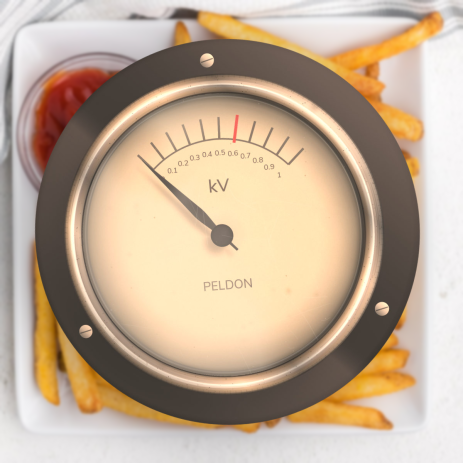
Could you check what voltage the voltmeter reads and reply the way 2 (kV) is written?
0 (kV)
